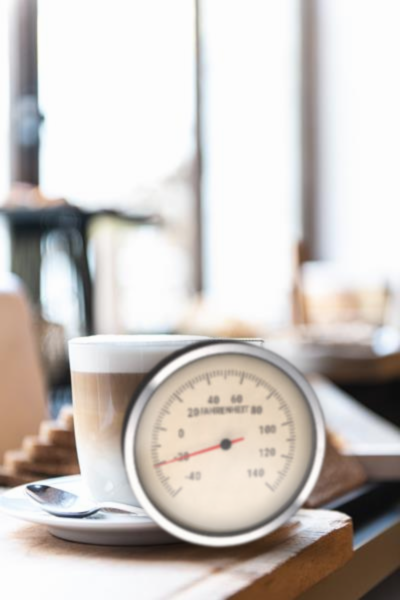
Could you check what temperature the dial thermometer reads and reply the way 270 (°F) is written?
-20 (°F)
